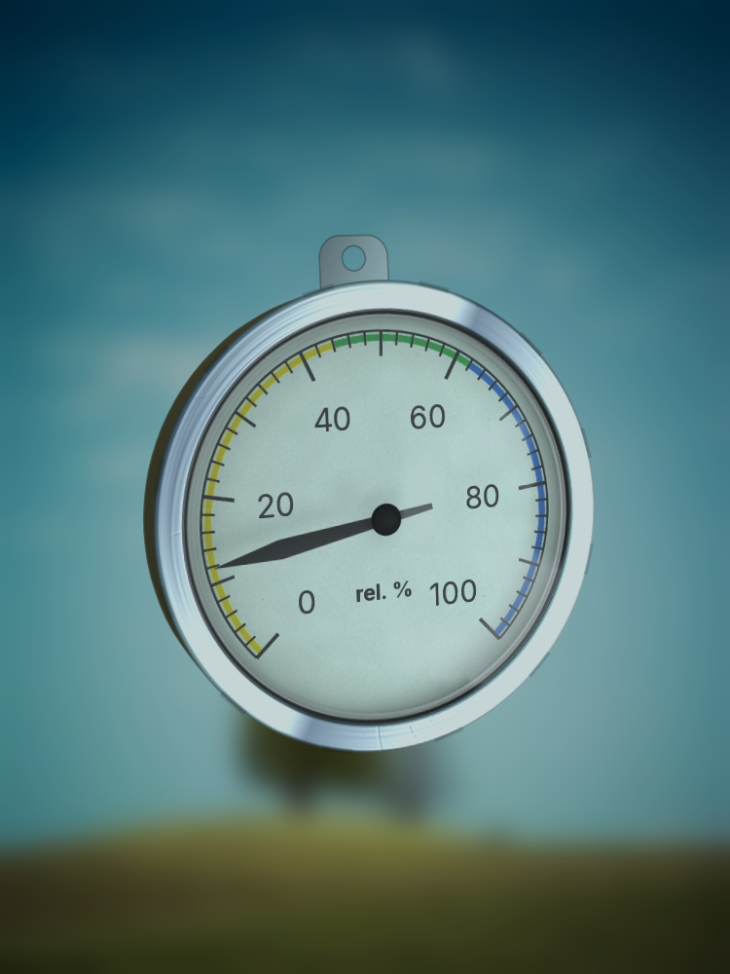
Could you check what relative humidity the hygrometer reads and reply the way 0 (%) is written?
12 (%)
